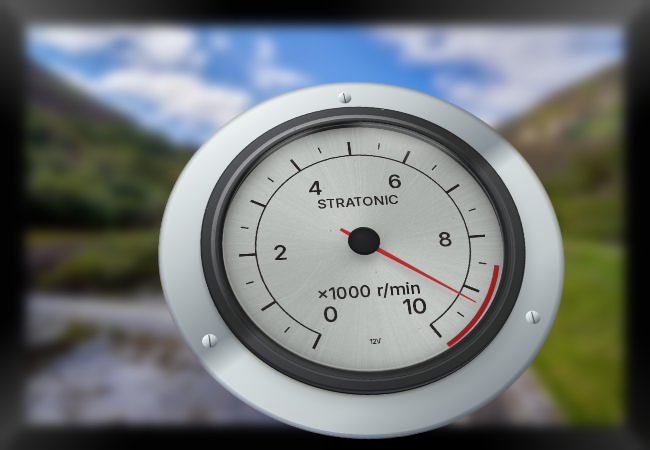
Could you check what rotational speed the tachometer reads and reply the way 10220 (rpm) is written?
9250 (rpm)
